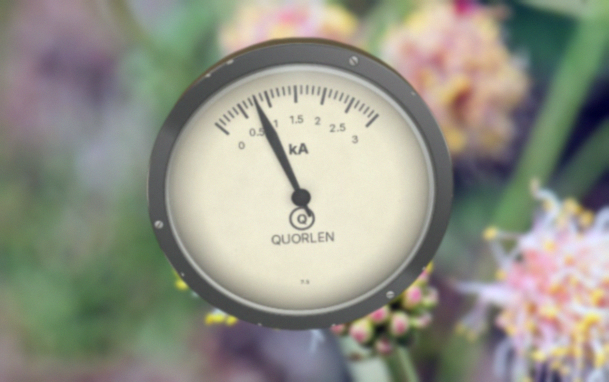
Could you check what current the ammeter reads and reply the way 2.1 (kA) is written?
0.8 (kA)
